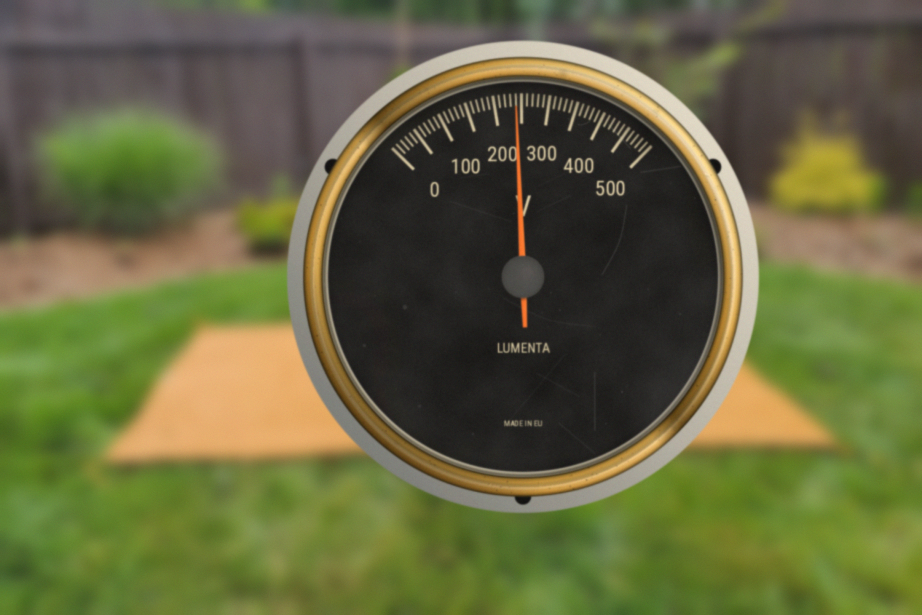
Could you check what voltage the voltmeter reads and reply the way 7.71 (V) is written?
240 (V)
